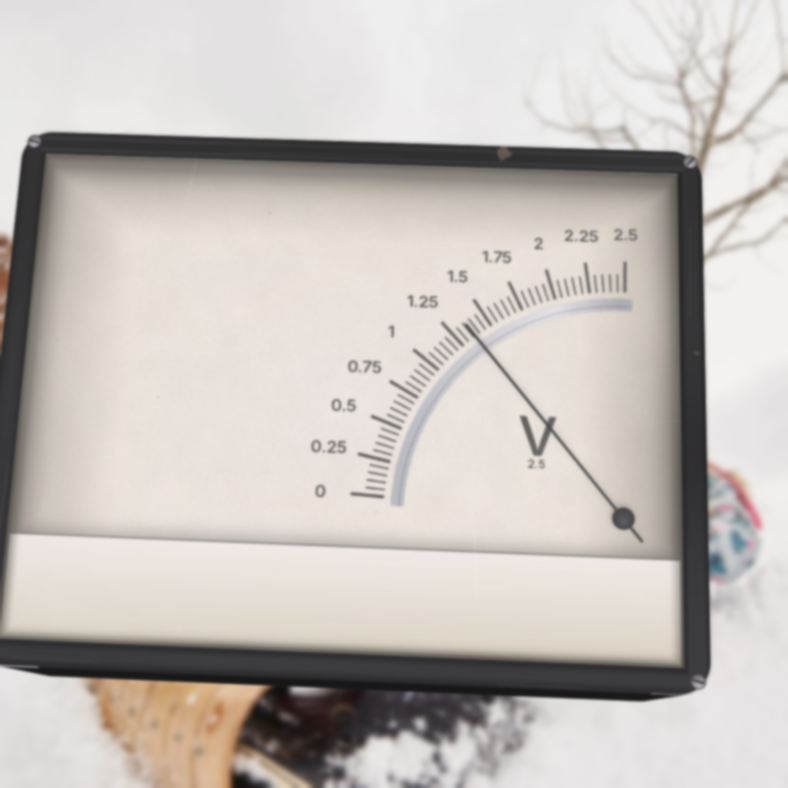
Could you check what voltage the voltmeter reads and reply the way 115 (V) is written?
1.35 (V)
